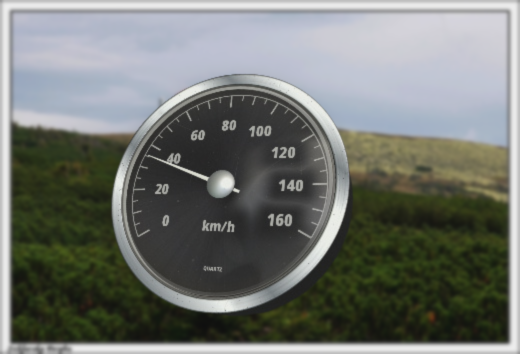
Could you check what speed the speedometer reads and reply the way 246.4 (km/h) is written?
35 (km/h)
